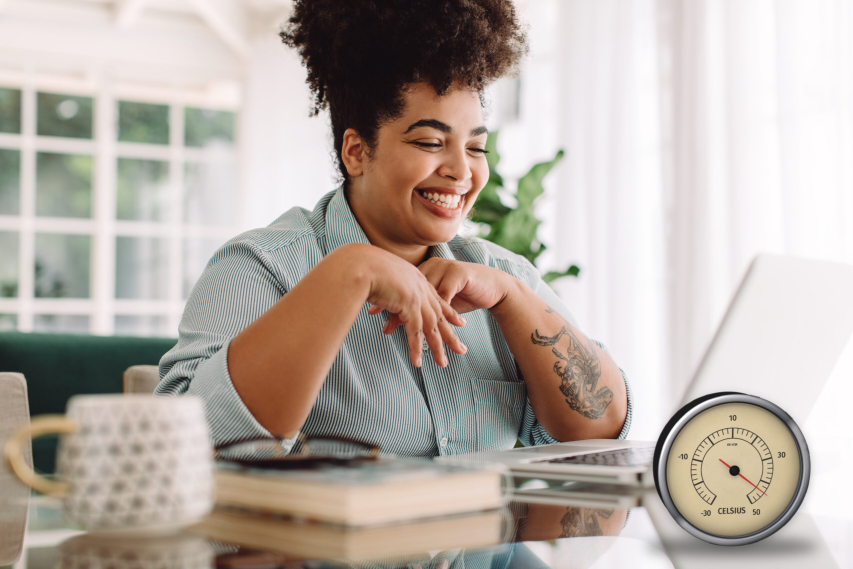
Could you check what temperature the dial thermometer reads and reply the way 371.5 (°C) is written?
44 (°C)
